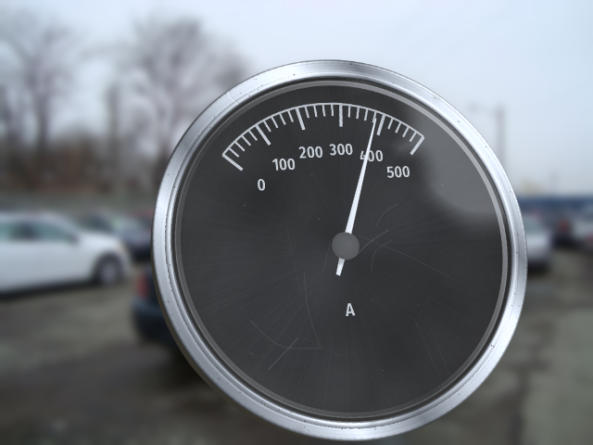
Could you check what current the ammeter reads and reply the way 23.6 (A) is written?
380 (A)
